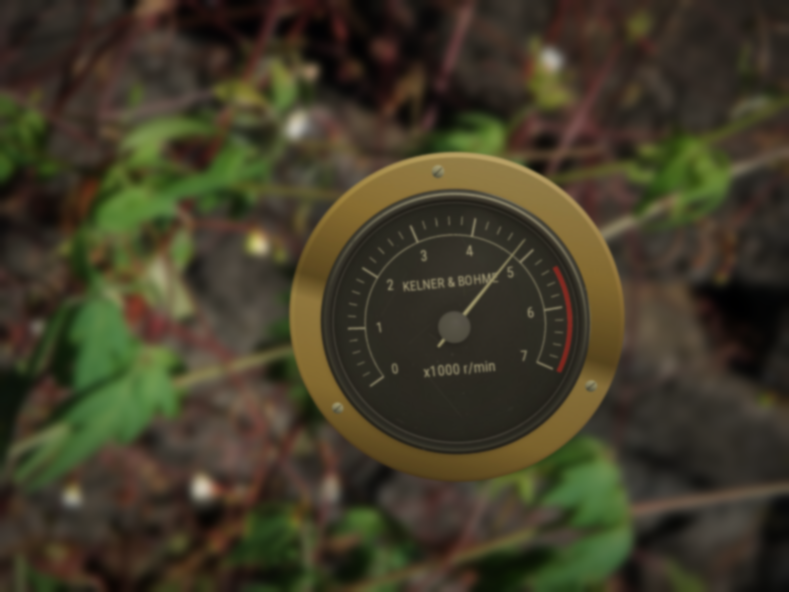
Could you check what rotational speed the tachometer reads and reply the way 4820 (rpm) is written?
4800 (rpm)
